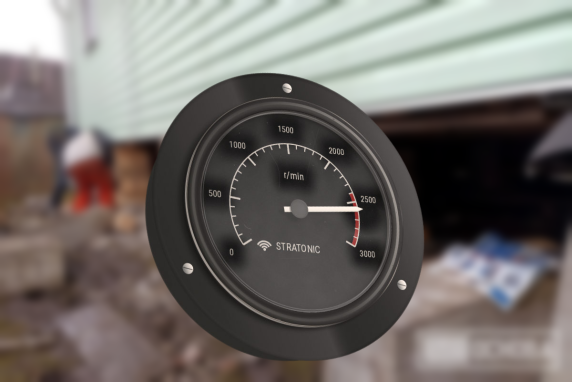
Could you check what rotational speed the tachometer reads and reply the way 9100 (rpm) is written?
2600 (rpm)
